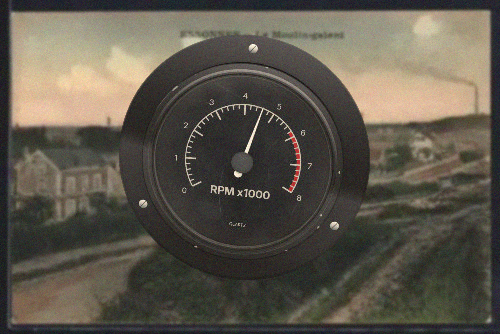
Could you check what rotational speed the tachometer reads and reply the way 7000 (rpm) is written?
4600 (rpm)
